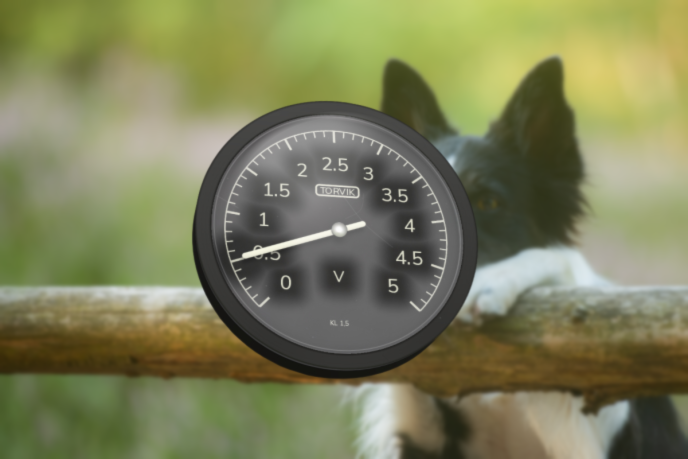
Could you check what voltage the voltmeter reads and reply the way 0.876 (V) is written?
0.5 (V)
